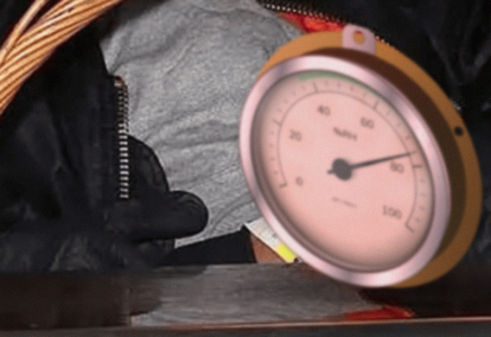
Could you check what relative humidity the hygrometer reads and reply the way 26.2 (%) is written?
76 (%)
